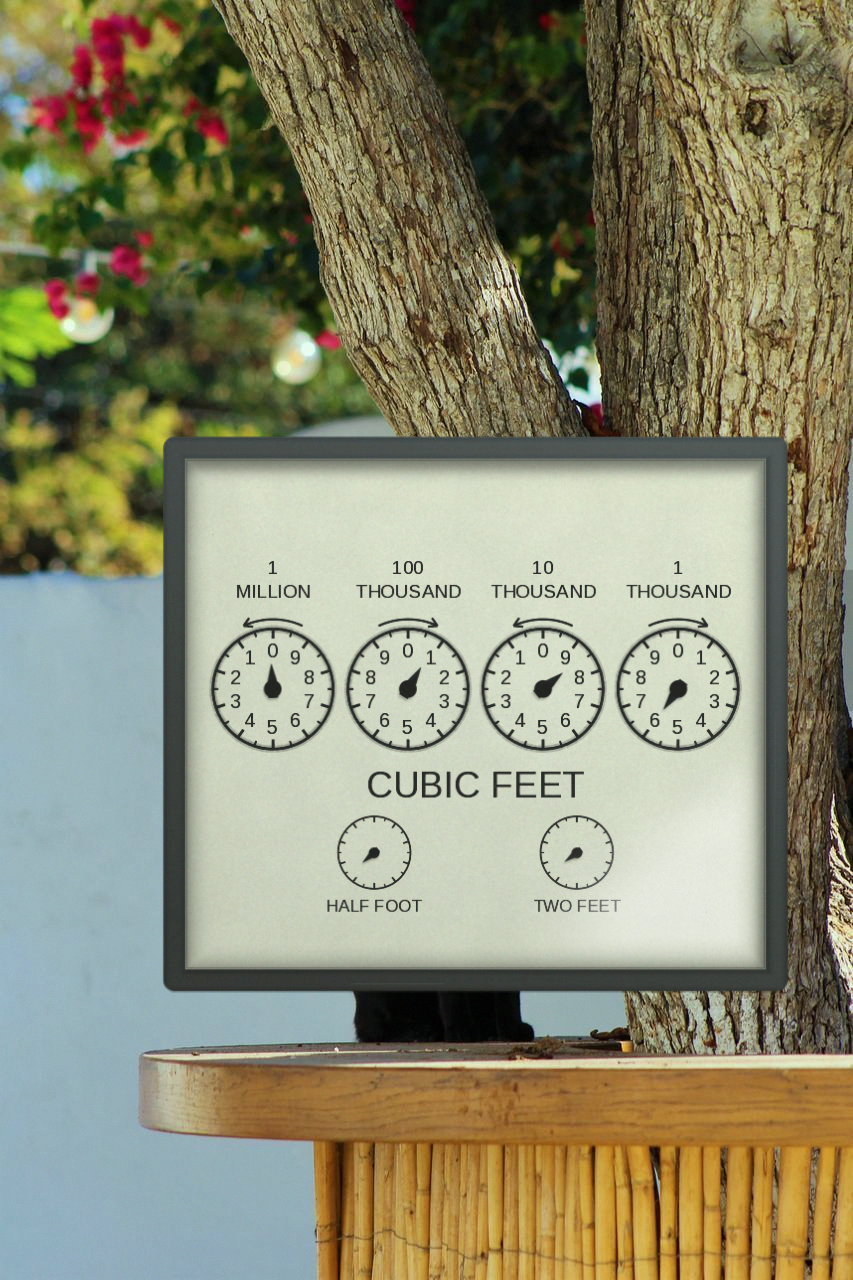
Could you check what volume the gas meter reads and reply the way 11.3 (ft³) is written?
8600 (ft³)
